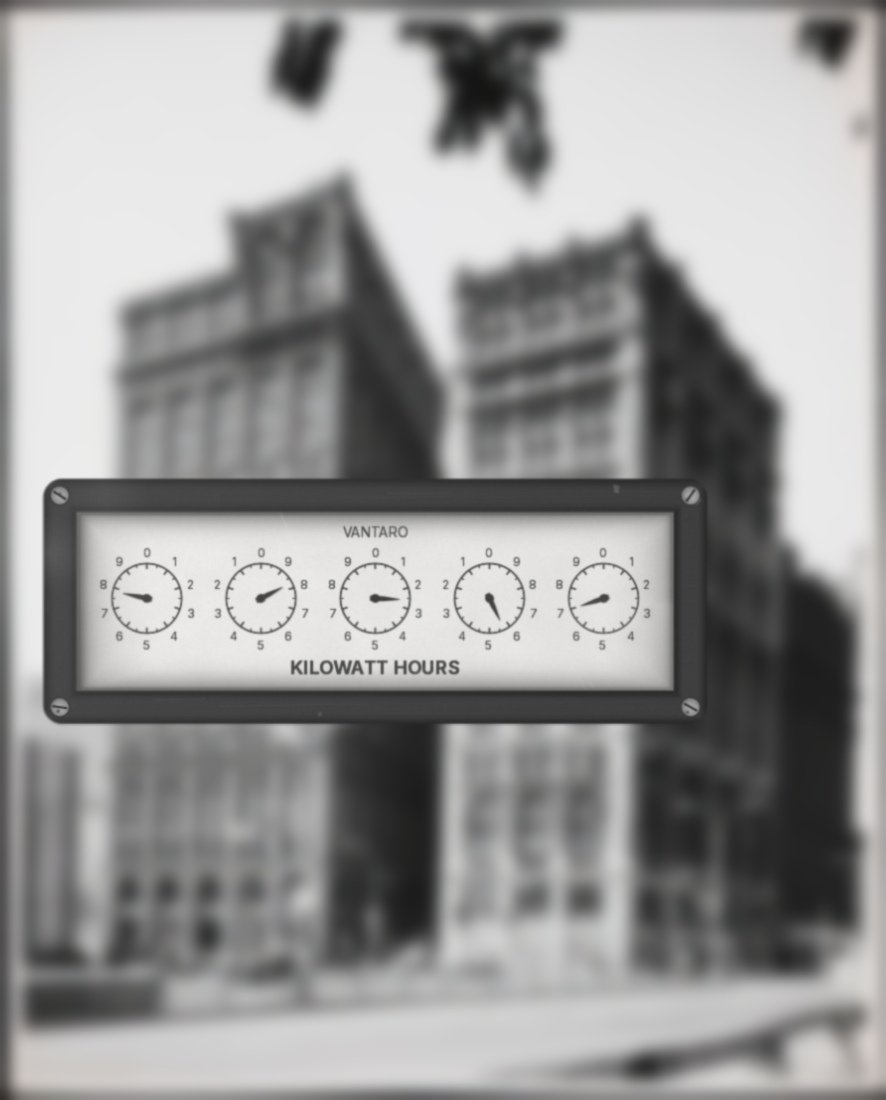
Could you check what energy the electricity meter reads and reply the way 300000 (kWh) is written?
78257 (kWh)
